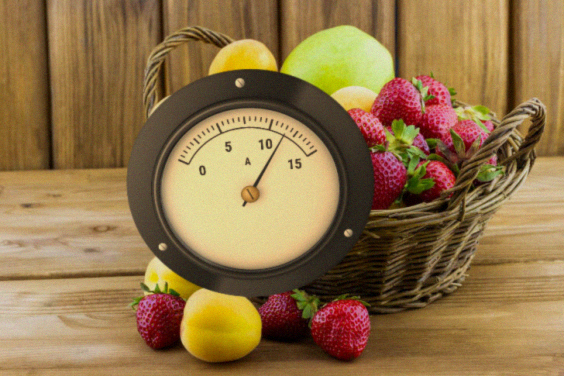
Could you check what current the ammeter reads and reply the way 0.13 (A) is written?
11.5 (A)
